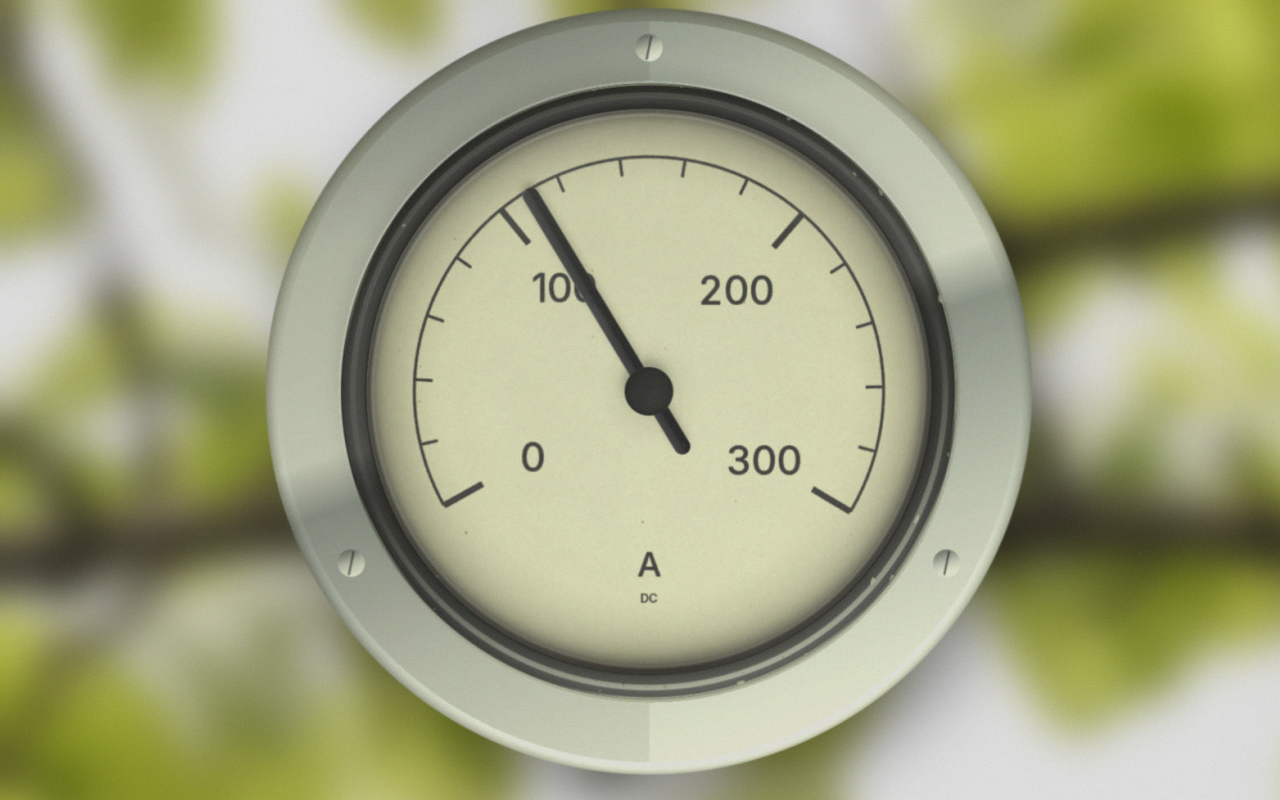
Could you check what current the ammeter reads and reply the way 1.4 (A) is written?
110 (A)
